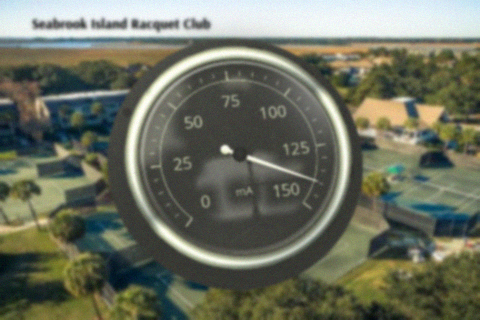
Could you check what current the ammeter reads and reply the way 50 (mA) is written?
140 (mA)
